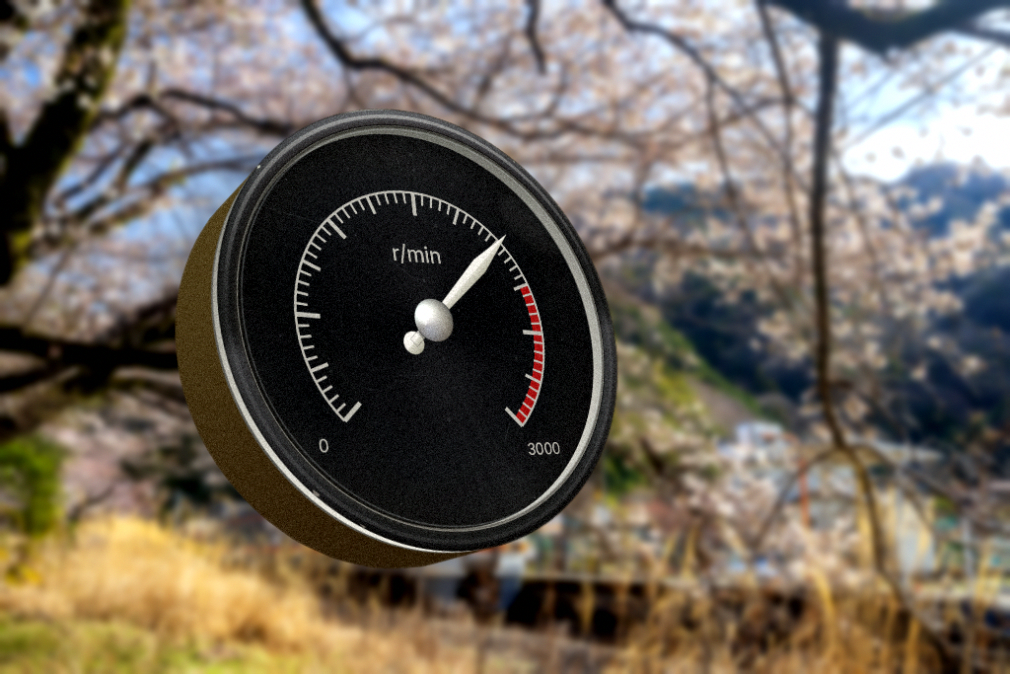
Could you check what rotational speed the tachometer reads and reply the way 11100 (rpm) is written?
2000 (rpm)
